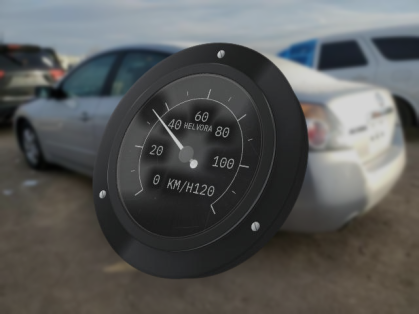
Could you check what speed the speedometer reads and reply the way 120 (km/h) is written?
35 (km/h)
